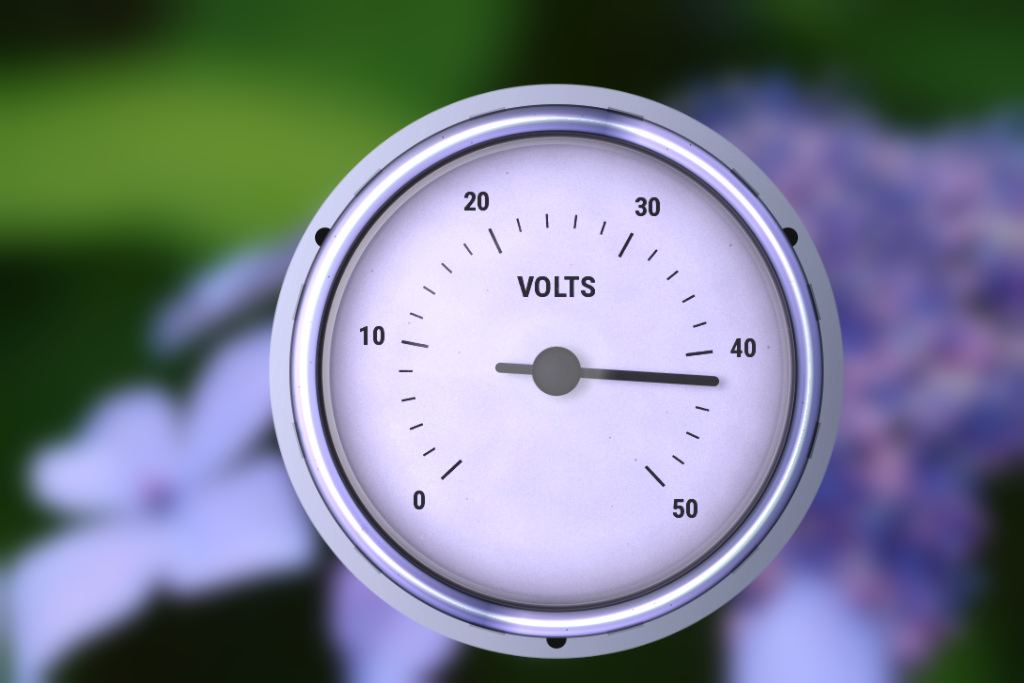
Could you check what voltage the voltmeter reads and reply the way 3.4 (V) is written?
42 (V)
